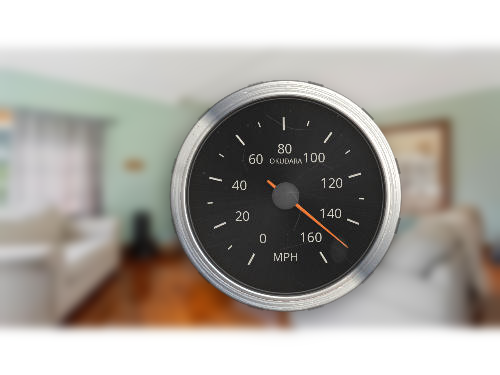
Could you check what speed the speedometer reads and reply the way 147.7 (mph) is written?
150 (mph)
